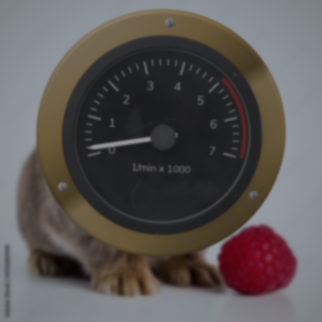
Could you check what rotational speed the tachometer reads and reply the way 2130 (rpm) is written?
200 (rpm)
